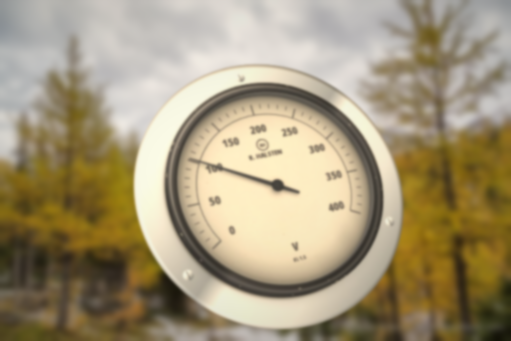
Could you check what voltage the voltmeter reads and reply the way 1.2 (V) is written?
100 (V)
